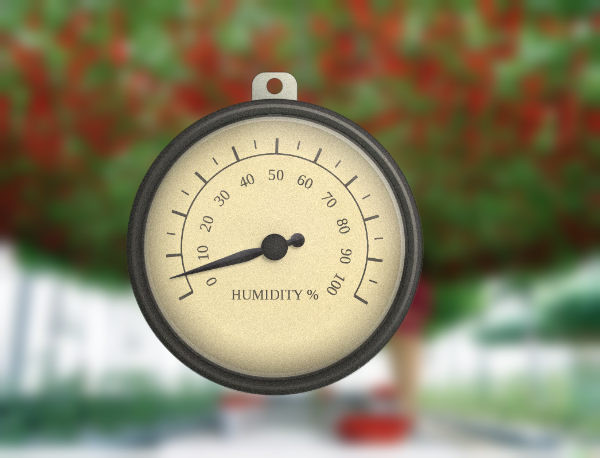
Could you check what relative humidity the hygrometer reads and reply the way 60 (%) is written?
5 (%)
